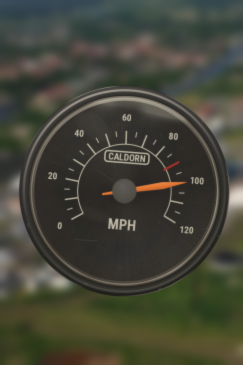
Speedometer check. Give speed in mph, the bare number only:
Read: 100
